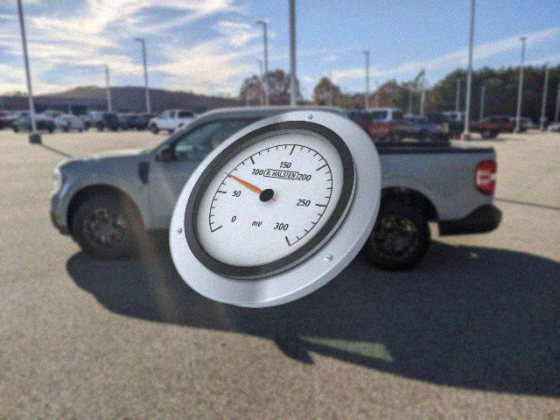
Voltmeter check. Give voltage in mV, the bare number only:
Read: 70
